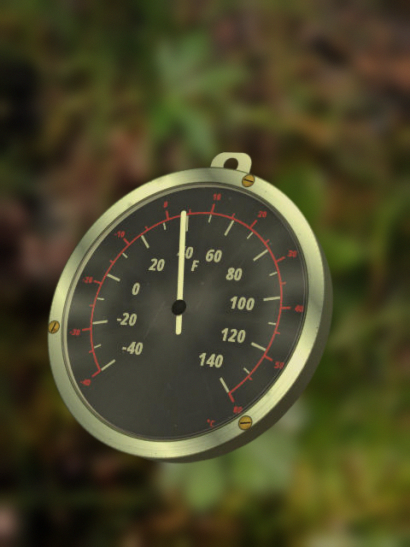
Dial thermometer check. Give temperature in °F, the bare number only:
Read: 40
